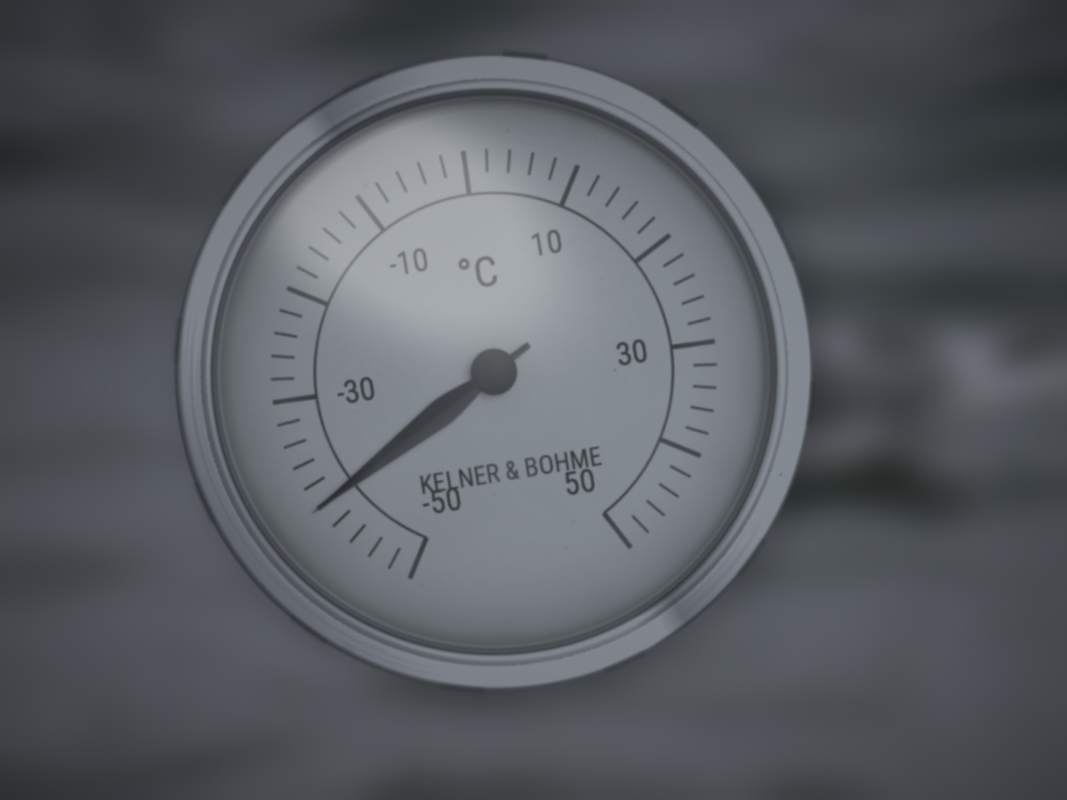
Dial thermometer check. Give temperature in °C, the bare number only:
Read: -40
